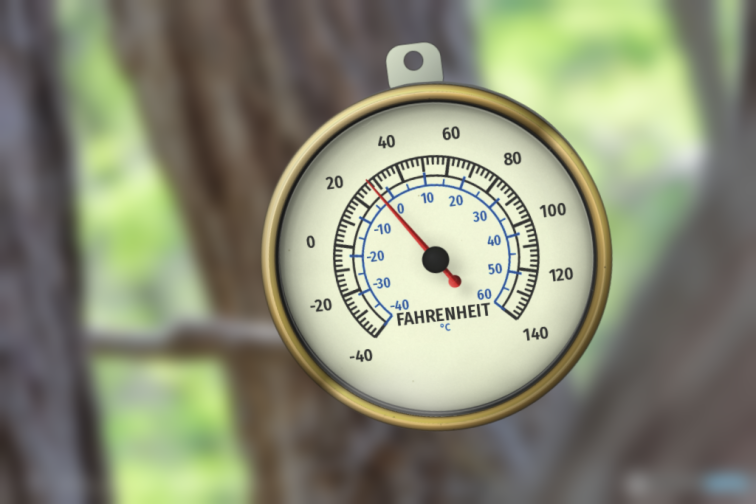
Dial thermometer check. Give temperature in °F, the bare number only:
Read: 28
